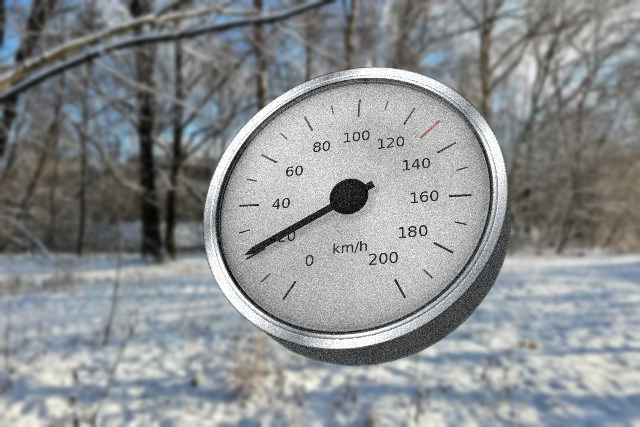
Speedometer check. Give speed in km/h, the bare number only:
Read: 20
